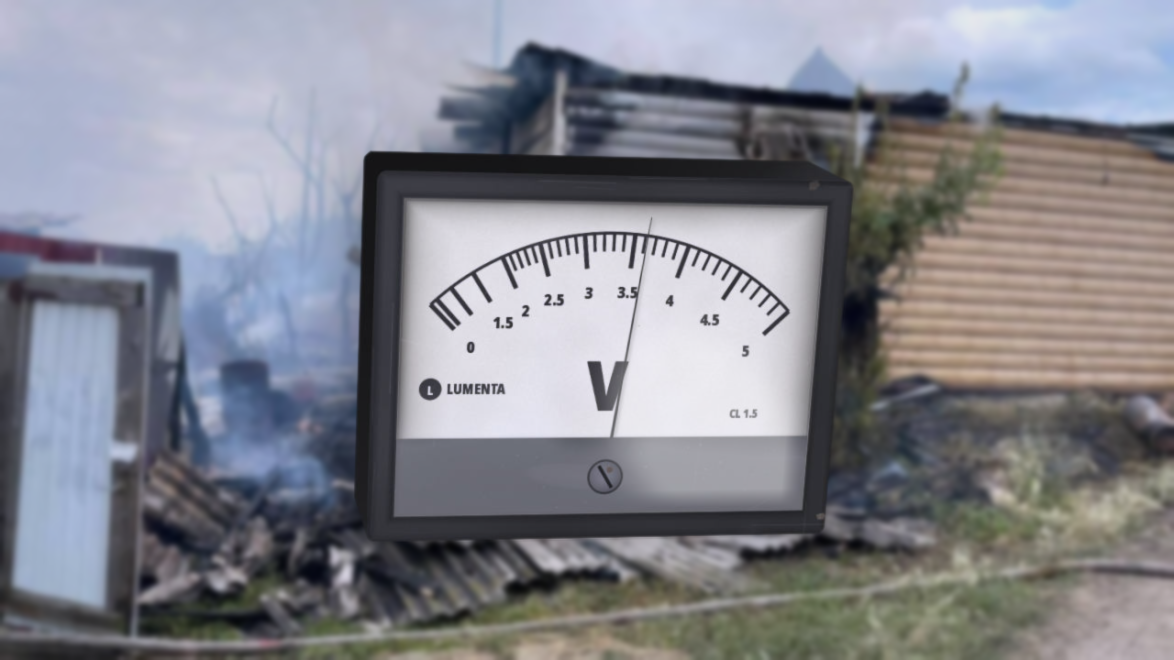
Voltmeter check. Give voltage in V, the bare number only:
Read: 3.6
